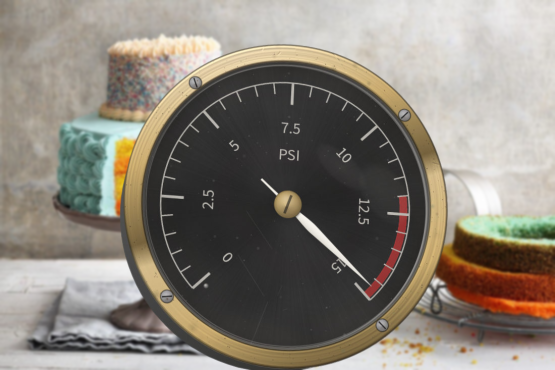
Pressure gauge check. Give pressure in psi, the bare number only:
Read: 14.75
